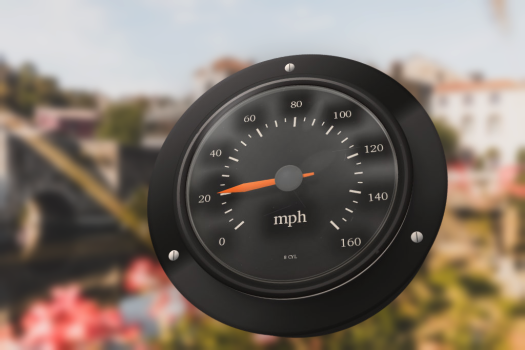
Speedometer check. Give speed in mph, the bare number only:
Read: 20
